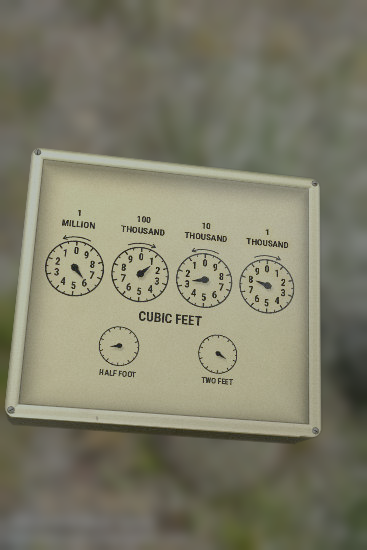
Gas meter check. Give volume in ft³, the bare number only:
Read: 612800
